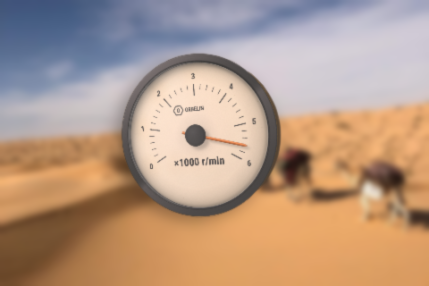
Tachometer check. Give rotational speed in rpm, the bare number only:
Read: 5600
